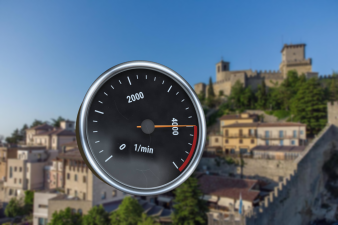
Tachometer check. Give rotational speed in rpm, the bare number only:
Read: 4000
